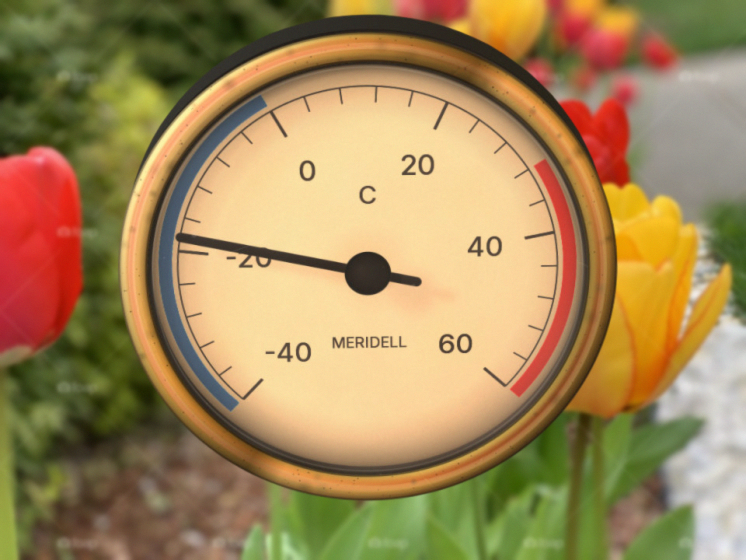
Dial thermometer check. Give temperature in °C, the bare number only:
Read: -18
